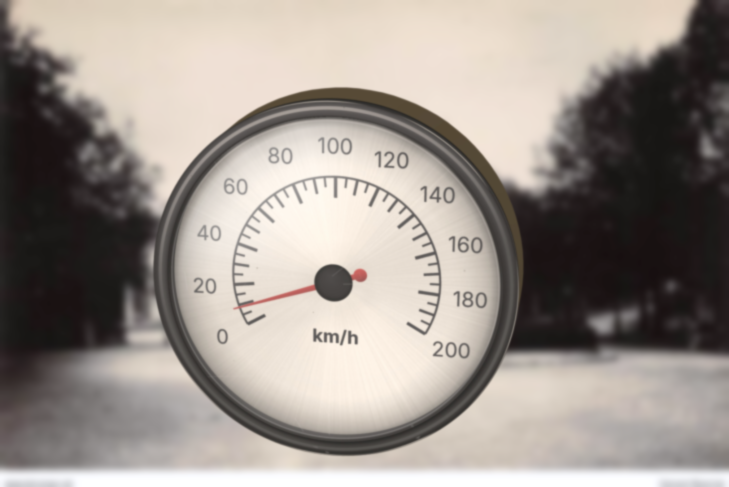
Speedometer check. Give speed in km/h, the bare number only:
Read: 10
